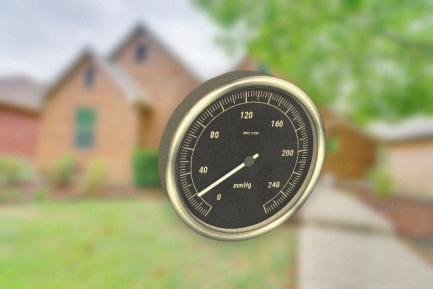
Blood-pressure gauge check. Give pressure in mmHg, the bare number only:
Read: 20
